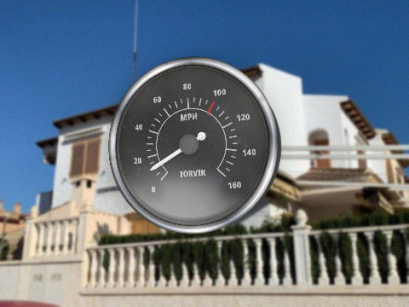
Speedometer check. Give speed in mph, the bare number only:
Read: 10
